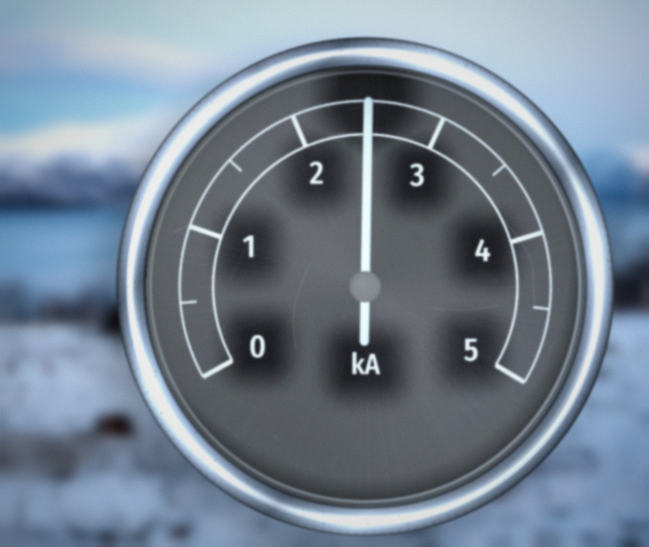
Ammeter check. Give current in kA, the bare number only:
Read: 2.5
